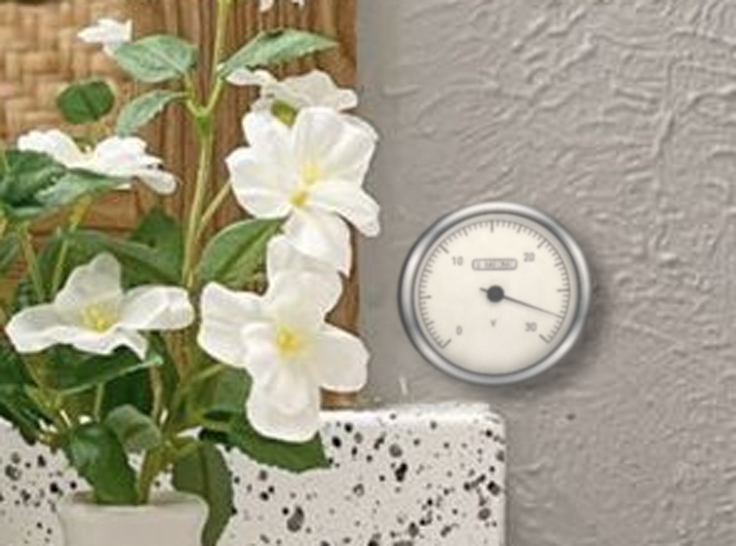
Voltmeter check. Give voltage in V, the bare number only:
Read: 27.5
